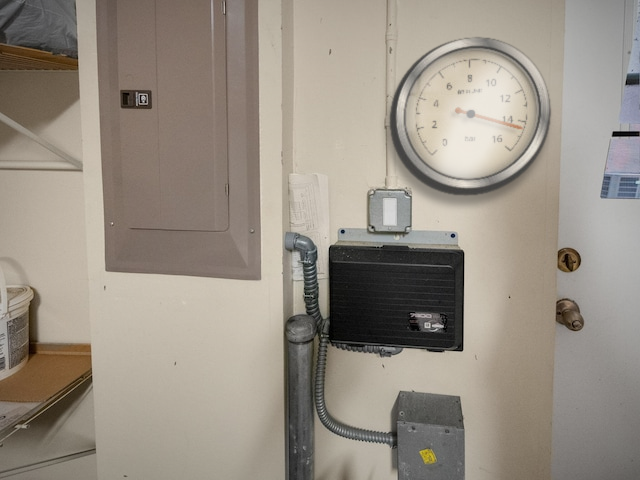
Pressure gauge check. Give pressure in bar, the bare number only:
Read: 14.5
